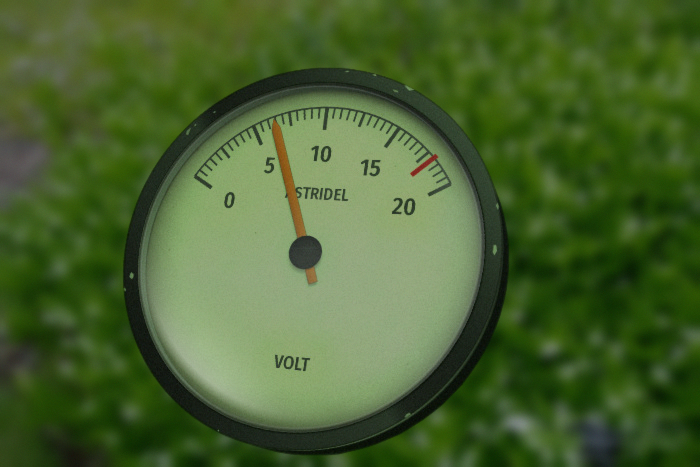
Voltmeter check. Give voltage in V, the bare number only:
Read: 6.5
